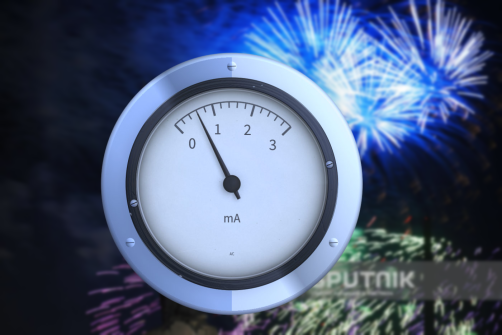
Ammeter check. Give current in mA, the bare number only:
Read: 0.6
